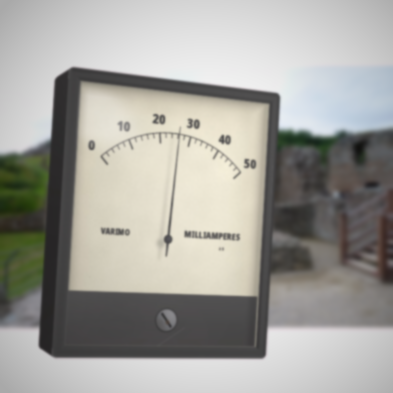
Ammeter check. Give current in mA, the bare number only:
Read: 26
